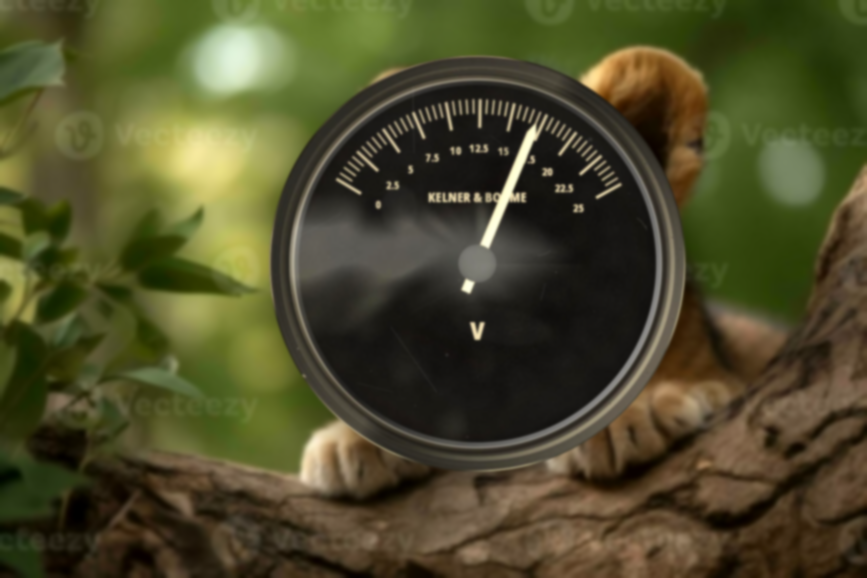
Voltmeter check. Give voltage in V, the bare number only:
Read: 17
